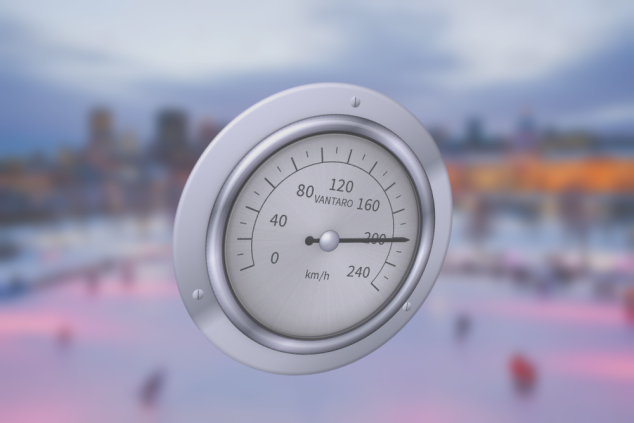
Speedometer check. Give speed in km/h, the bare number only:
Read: 200
